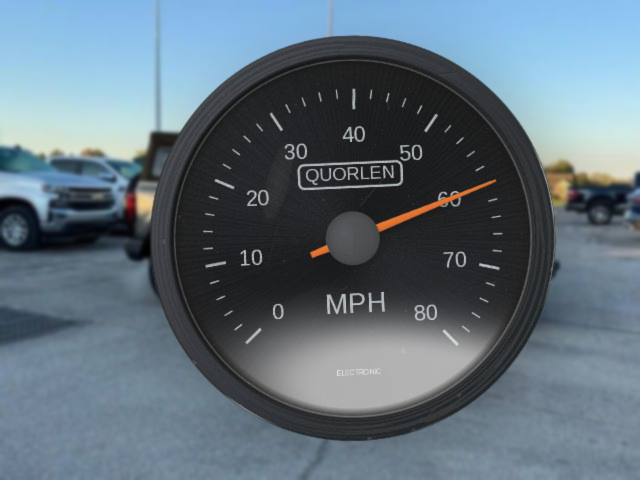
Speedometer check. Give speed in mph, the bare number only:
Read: 60
